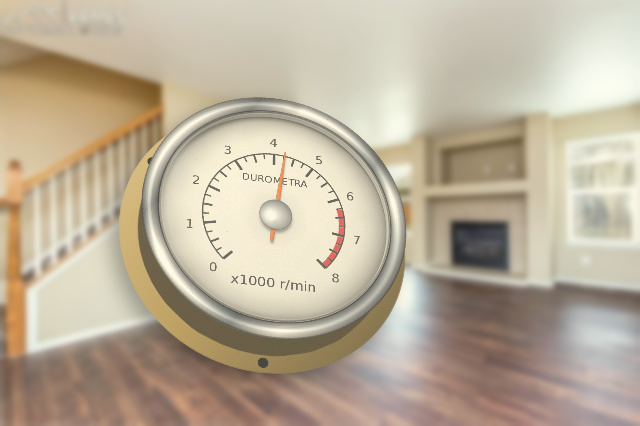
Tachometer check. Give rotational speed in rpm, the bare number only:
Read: 4250
